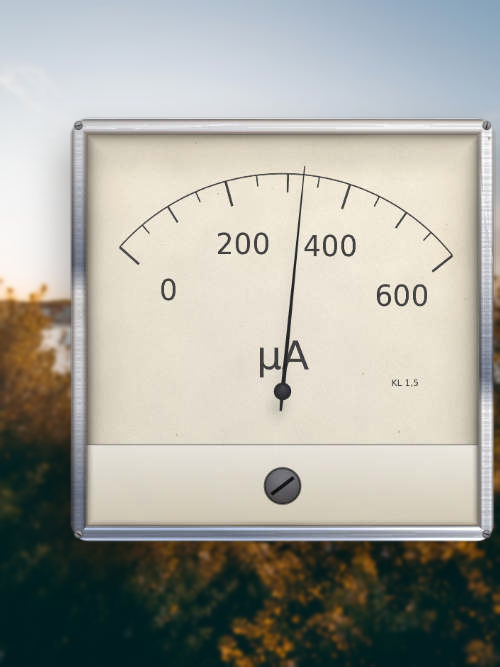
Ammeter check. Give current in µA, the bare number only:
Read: 325
